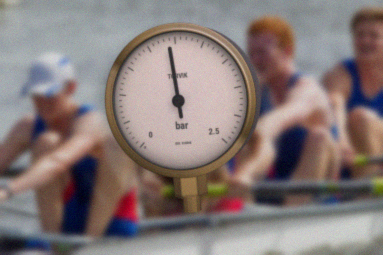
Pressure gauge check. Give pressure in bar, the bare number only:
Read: 1.2
